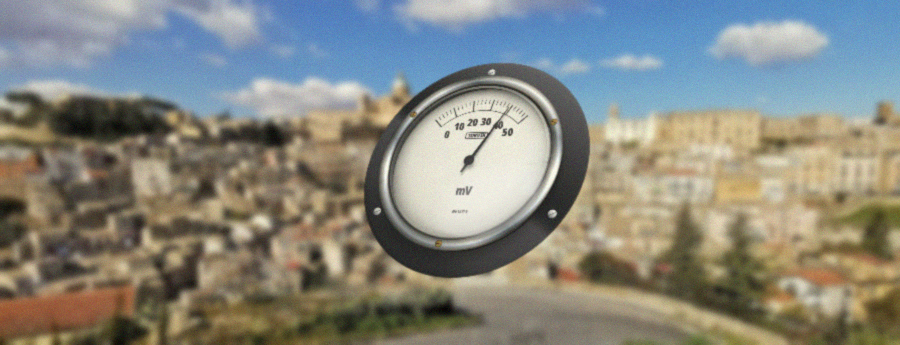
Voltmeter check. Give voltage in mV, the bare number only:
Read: 40
